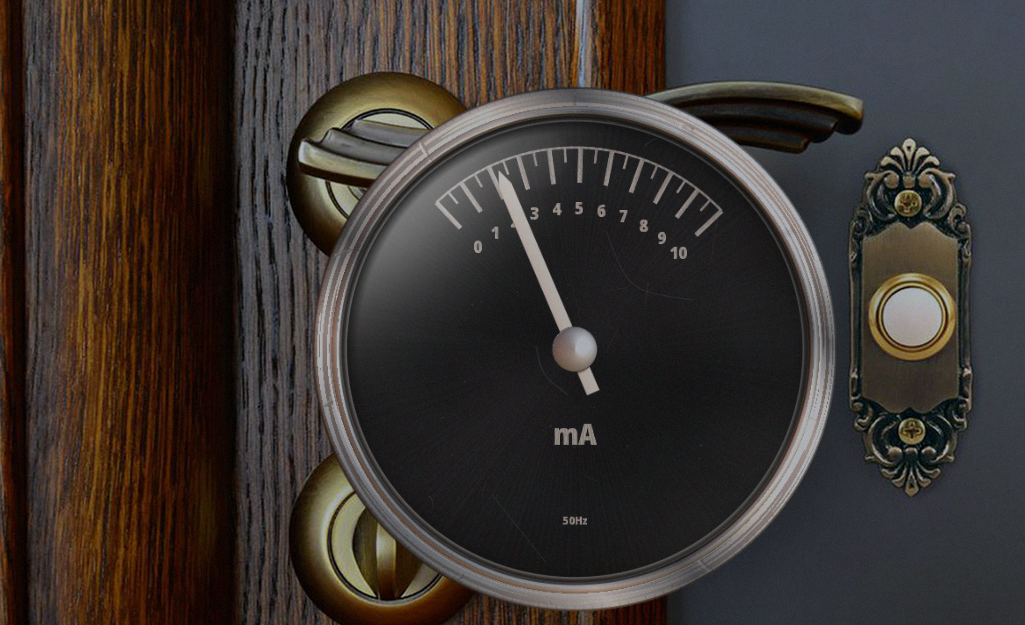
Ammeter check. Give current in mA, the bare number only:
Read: 2.25
